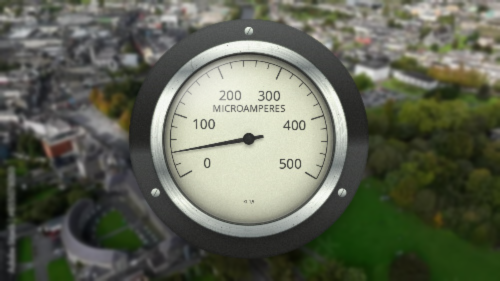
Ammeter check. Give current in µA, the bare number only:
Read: 40
